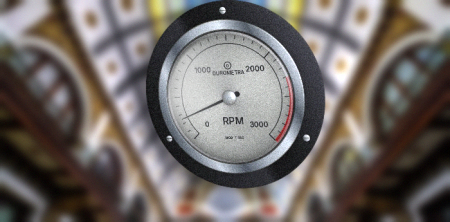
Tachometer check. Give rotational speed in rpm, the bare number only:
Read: 250
